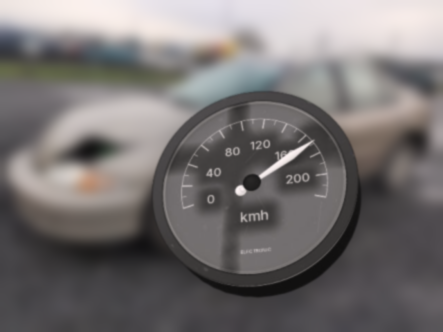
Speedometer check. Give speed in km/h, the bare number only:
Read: 170
